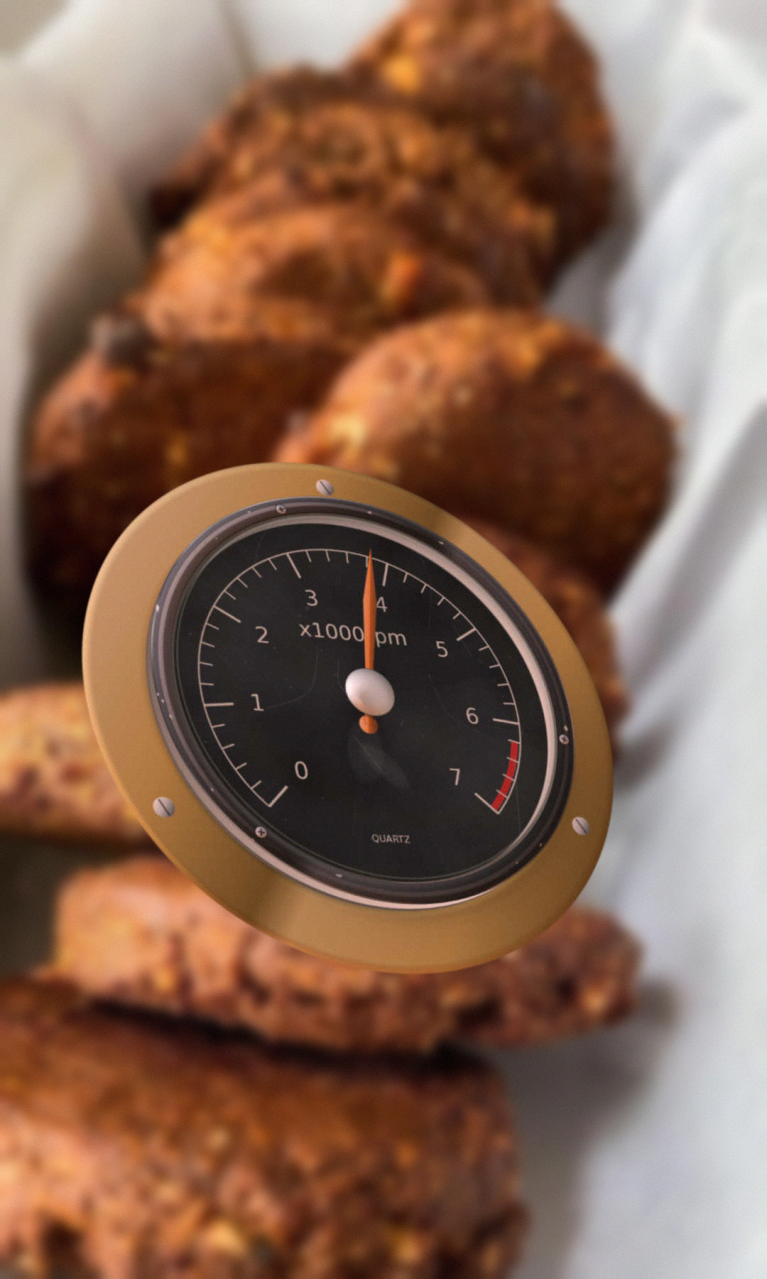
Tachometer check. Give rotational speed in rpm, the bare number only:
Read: 3800
